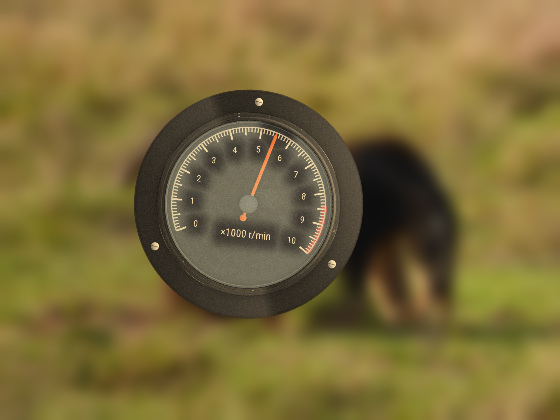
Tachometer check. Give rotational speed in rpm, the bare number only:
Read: 5500
